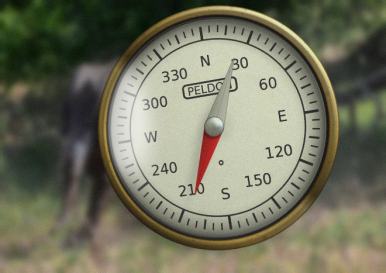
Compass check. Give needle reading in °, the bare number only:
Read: 205
